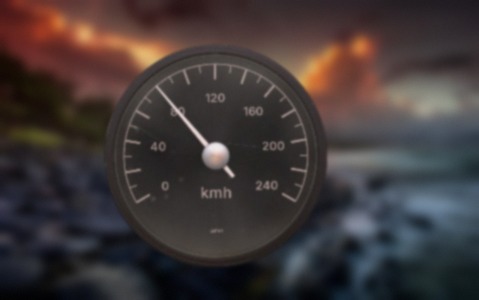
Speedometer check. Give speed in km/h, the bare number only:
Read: 80
